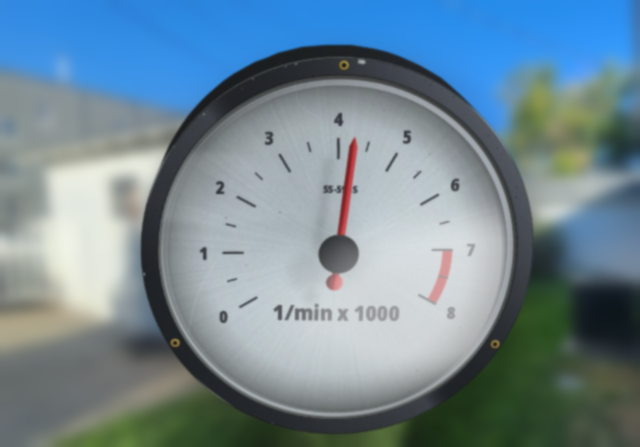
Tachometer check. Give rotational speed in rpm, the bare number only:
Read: 4250
